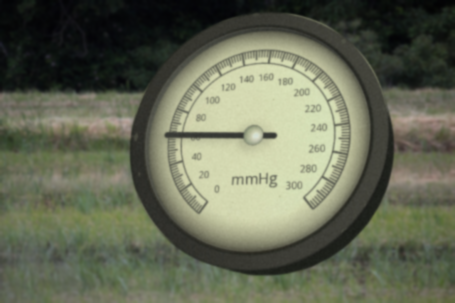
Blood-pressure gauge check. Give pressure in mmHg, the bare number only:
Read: 60
